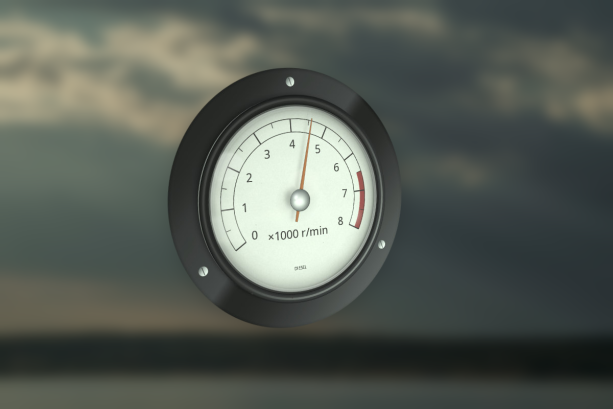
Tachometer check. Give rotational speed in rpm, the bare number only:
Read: 4500
